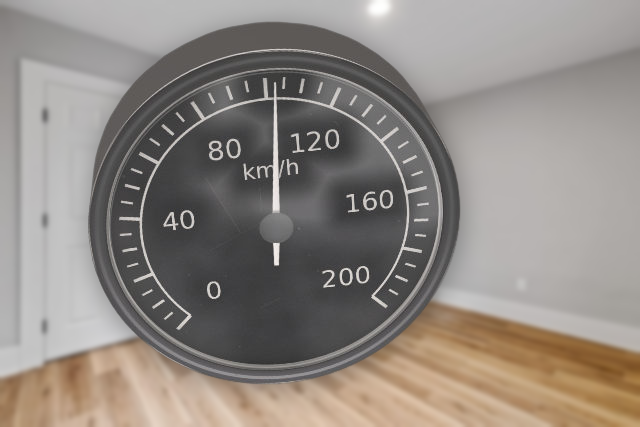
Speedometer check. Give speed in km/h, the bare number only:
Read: 102.5
